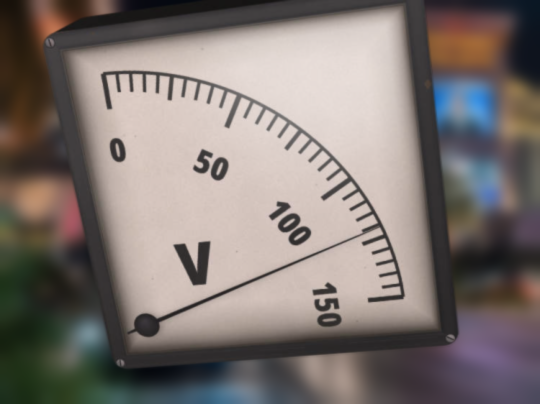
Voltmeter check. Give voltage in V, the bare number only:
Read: 120
